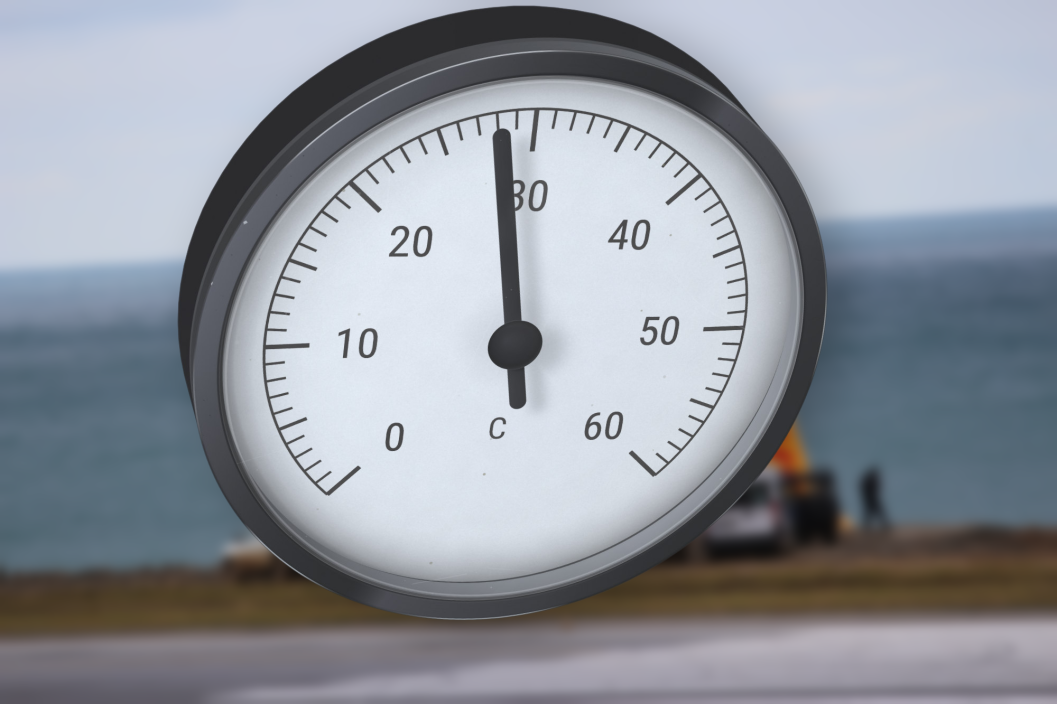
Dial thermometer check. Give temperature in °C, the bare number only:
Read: 28
